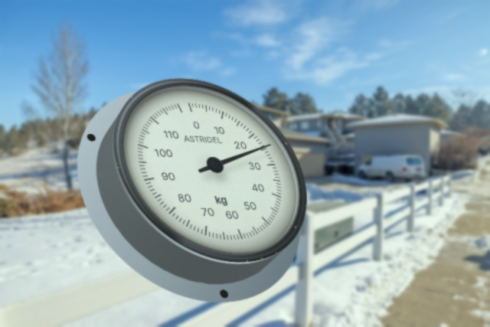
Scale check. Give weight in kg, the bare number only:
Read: 25
